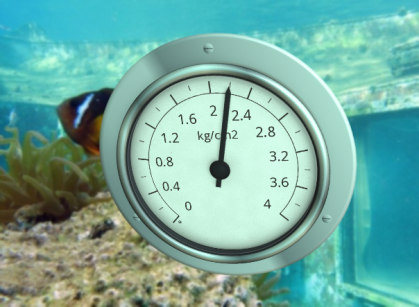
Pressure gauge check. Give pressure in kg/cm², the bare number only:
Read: 2.2
